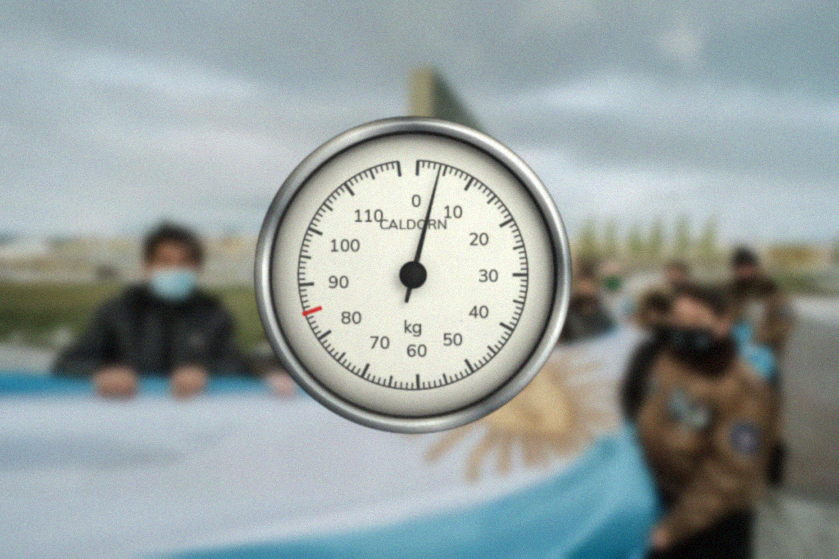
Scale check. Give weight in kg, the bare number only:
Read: 4
